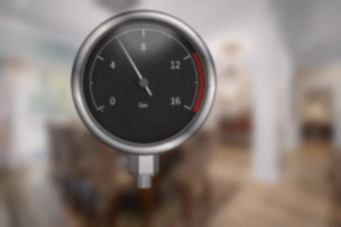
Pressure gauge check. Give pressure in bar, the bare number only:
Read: 6
